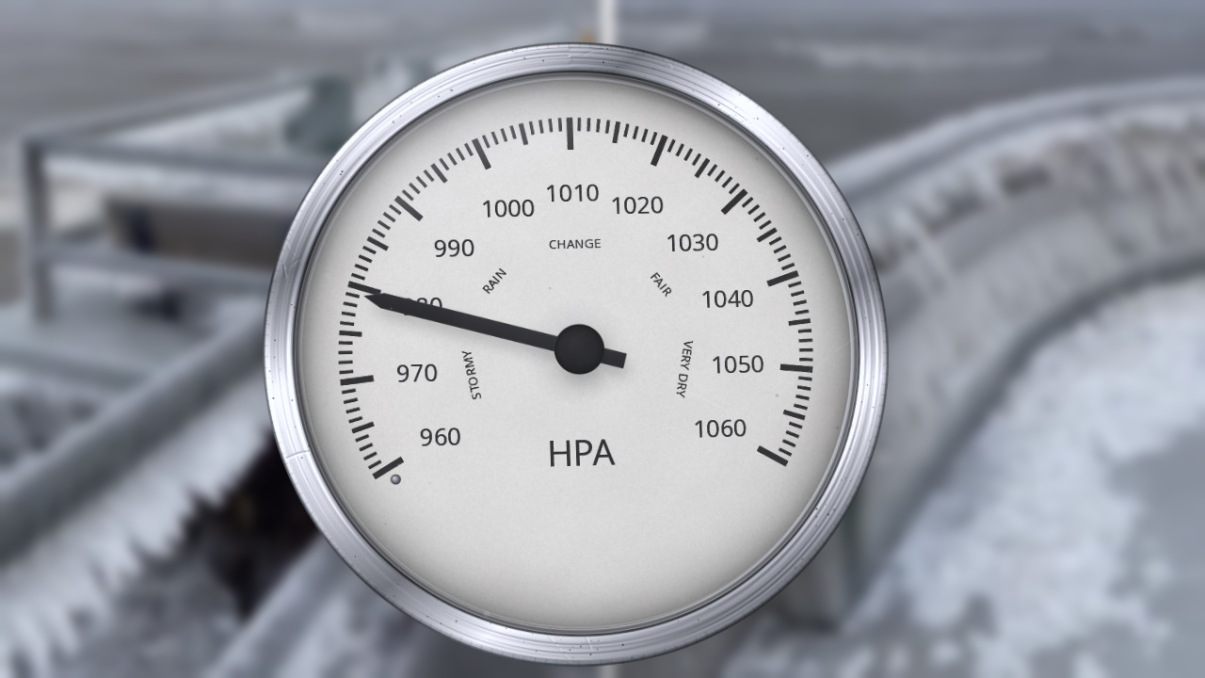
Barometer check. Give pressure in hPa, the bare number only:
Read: 979
